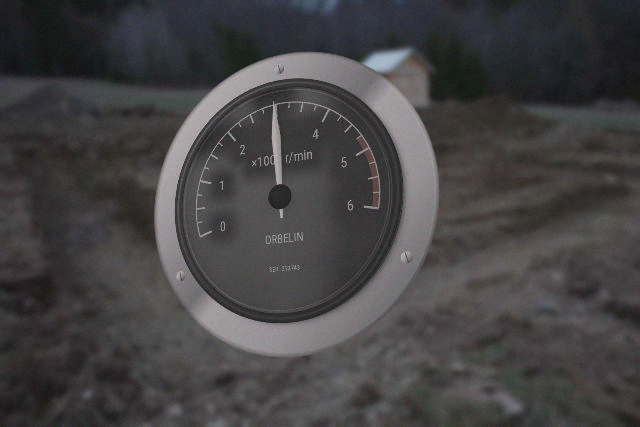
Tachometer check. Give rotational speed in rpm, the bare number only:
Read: 3000
